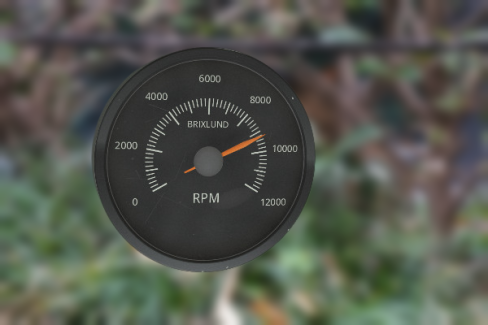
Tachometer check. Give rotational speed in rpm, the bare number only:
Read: 9200
